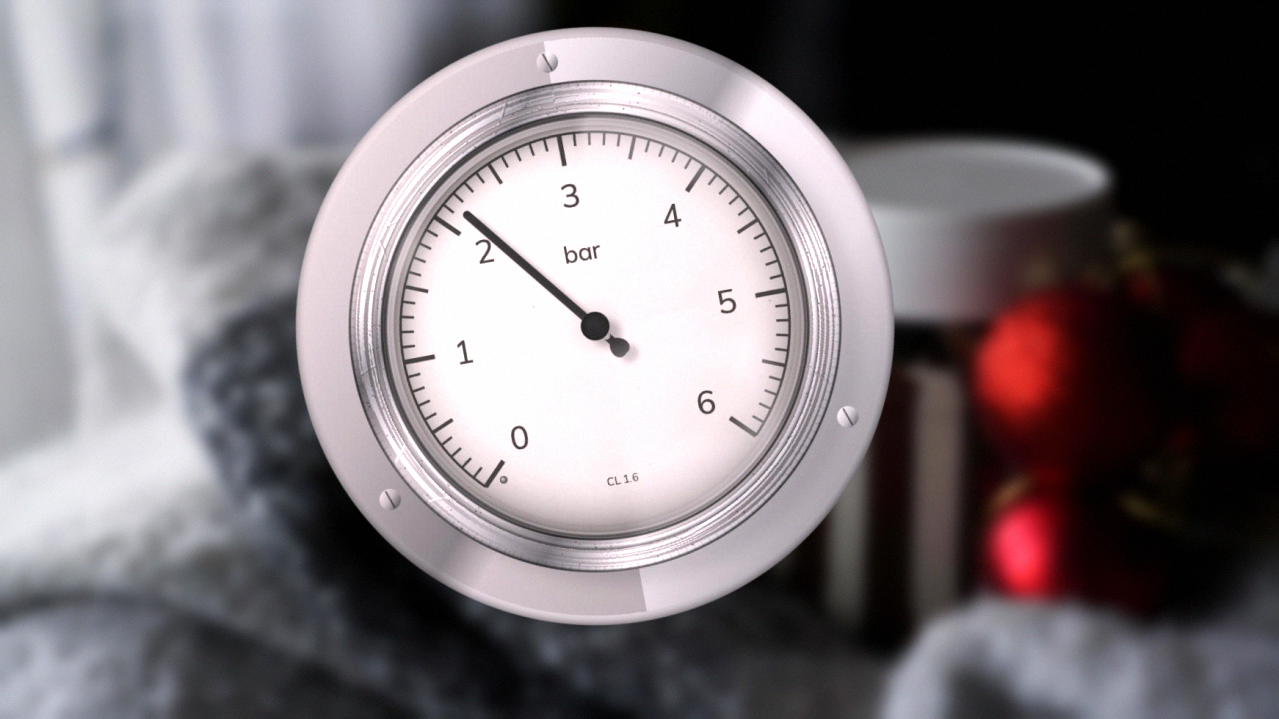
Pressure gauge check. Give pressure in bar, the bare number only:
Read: 2.15
